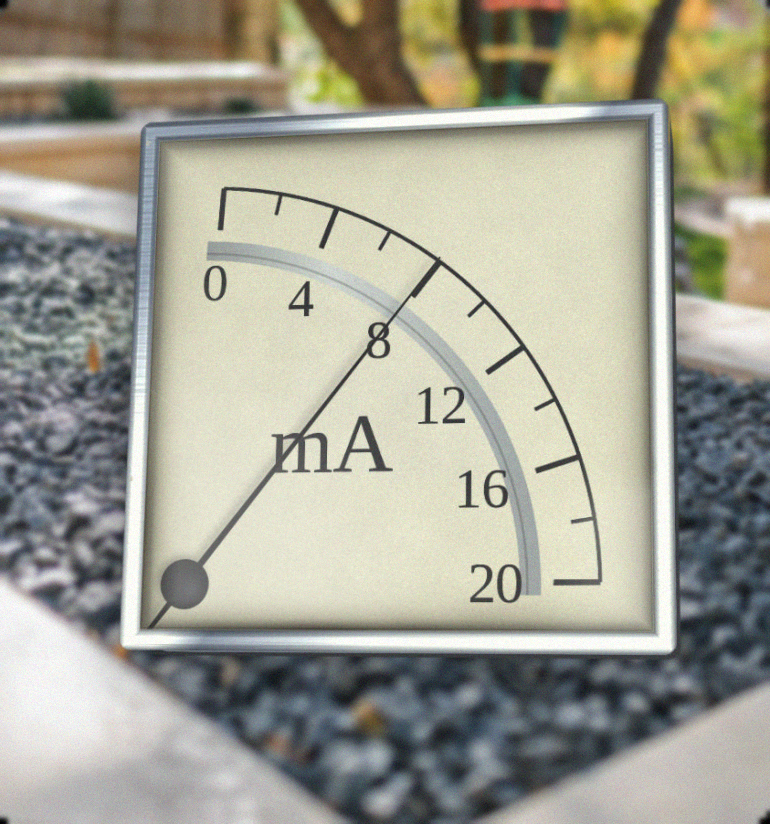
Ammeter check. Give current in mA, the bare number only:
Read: 8
